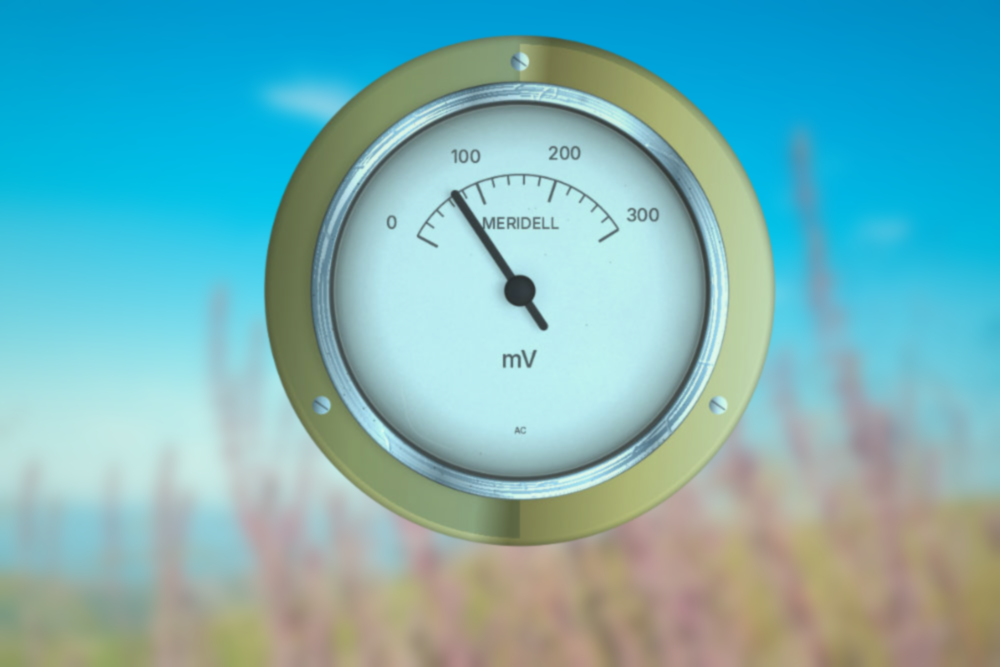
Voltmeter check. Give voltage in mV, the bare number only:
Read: 70
